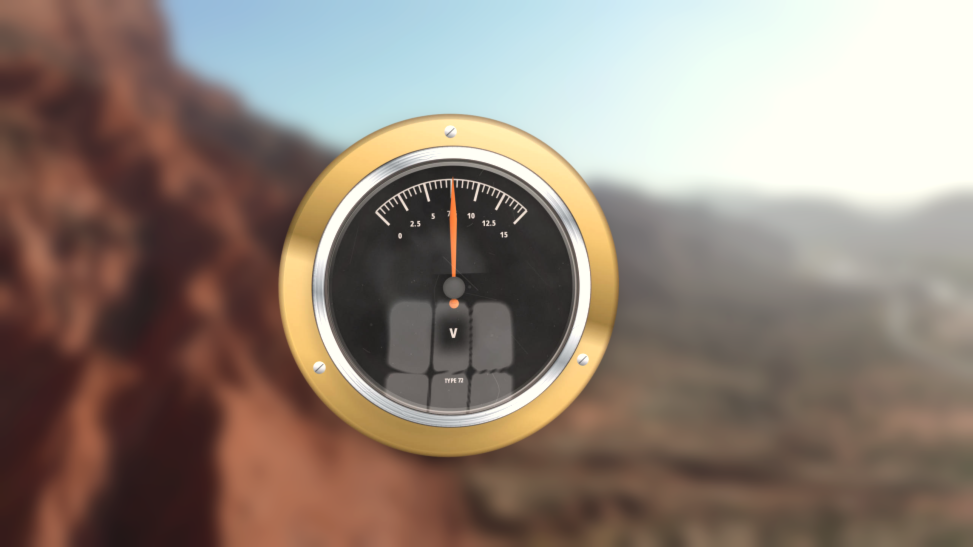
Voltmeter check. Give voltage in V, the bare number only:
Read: 7.5
